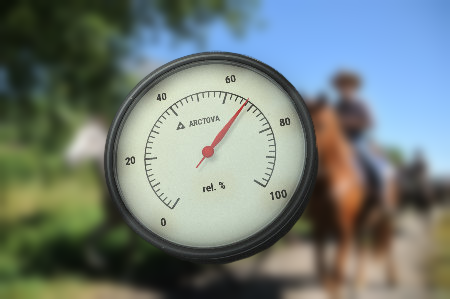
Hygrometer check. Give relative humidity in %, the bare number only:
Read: 68
